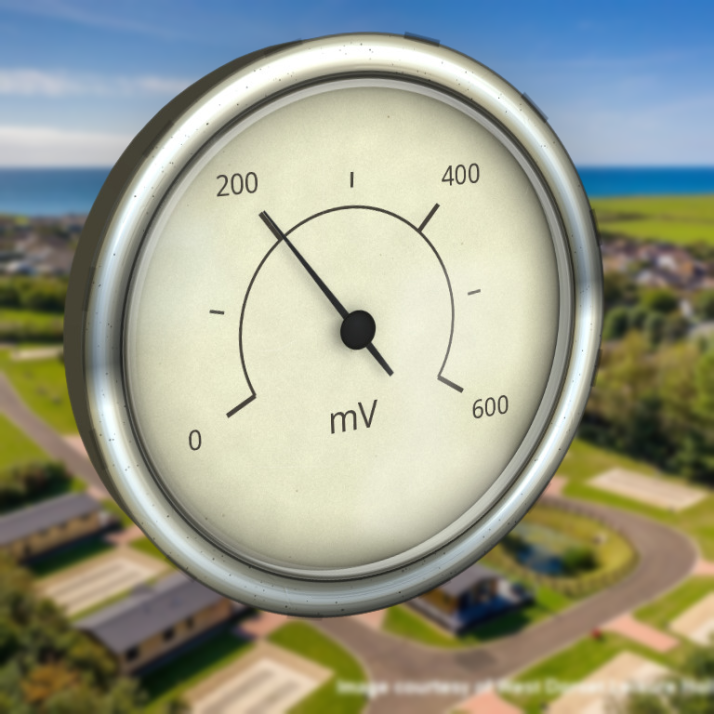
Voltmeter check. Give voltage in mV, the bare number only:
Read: 200
